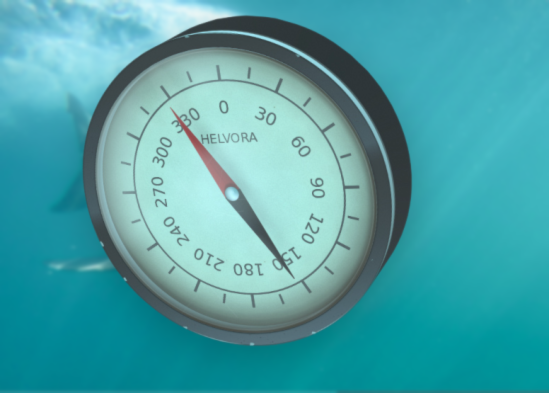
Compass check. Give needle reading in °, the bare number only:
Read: 330
